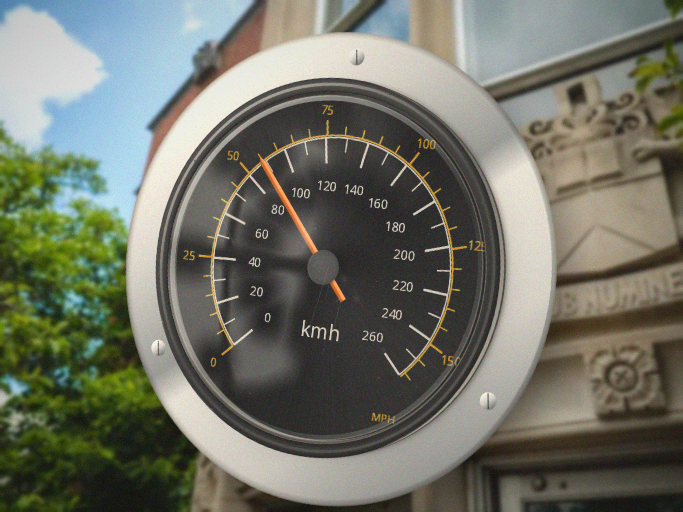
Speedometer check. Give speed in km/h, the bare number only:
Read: 90
